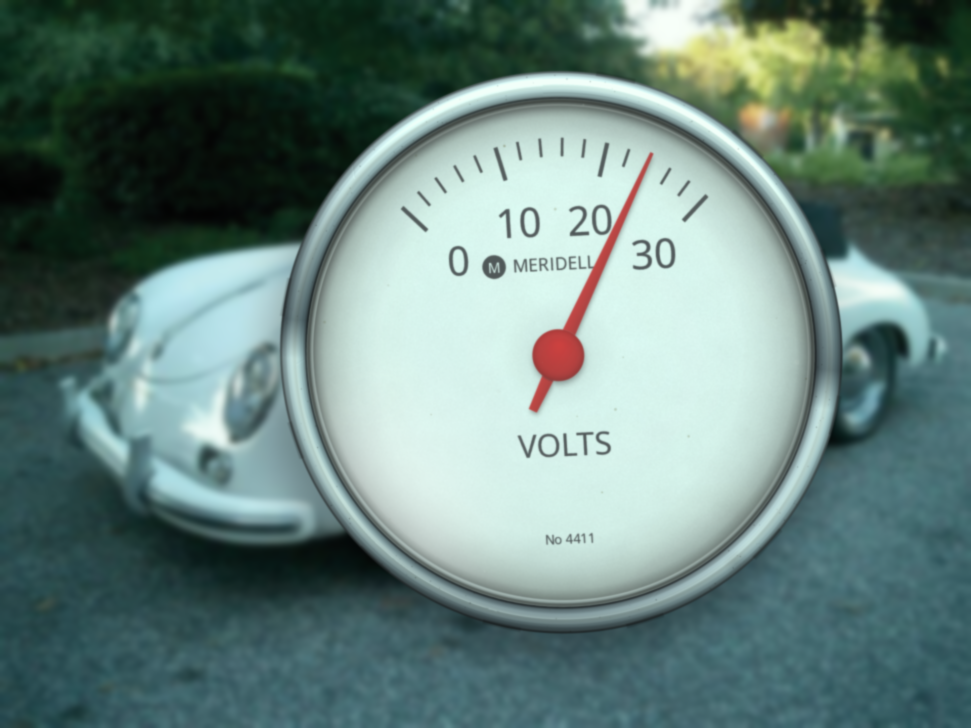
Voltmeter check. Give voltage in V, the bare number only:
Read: 24
